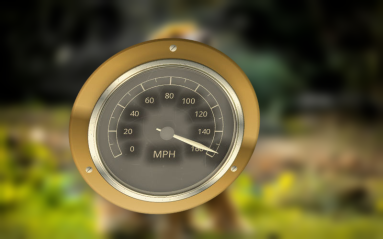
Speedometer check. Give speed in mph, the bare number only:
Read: 155
